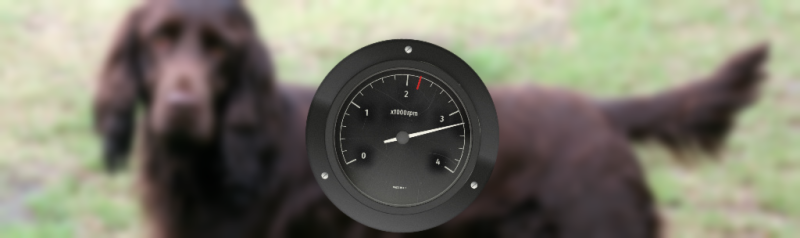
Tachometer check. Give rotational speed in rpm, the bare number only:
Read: 3200
